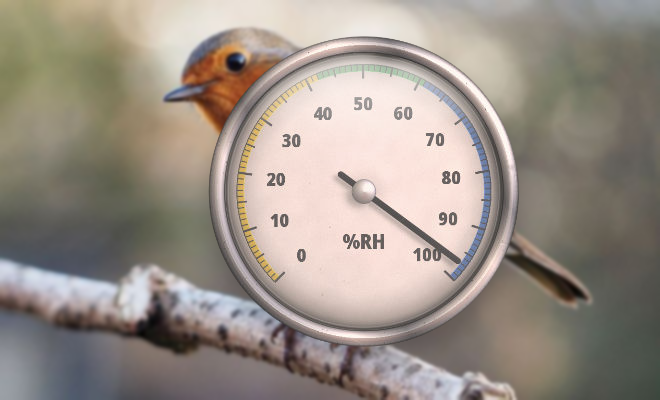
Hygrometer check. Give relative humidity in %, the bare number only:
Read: 97
